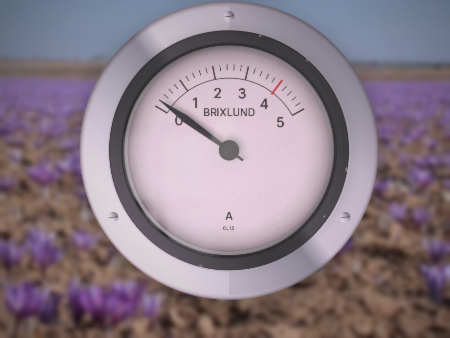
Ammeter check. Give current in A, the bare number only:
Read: 0.2
